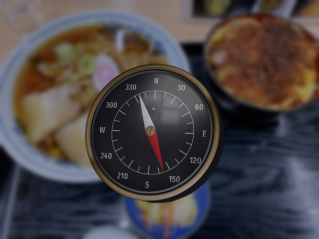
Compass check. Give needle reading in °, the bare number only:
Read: 157.5
